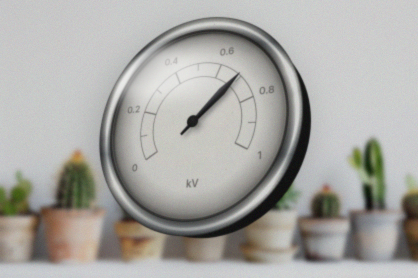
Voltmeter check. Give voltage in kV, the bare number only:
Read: 0.7
